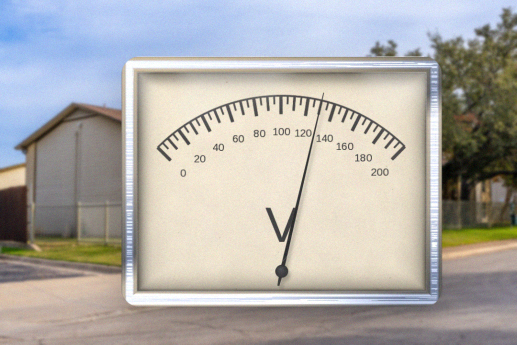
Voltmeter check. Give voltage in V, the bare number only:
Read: 130
